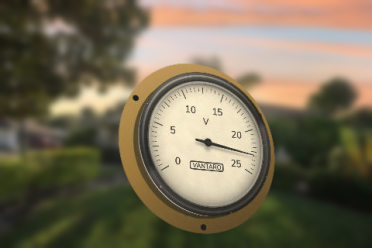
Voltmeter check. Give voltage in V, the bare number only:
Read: 23
